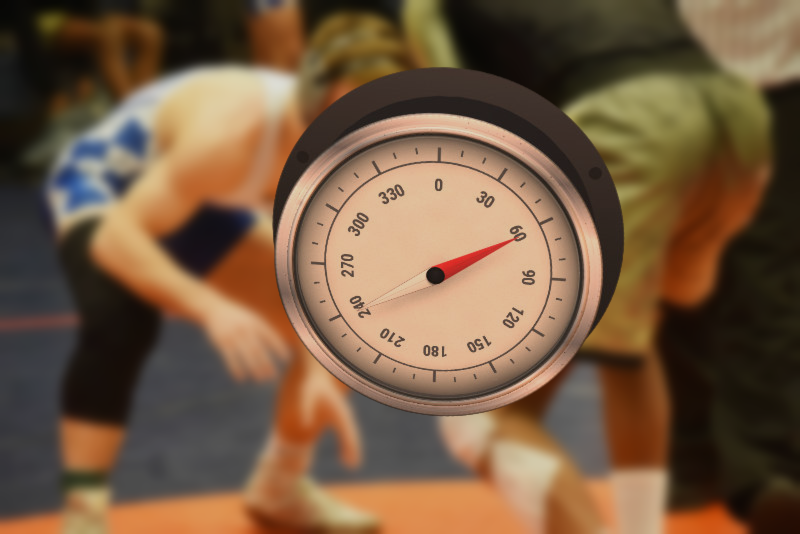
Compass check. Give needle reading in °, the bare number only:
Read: 60
